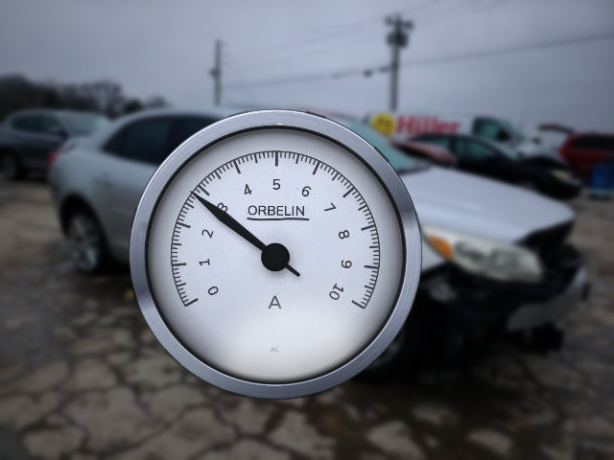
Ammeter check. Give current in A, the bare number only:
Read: 2.8
